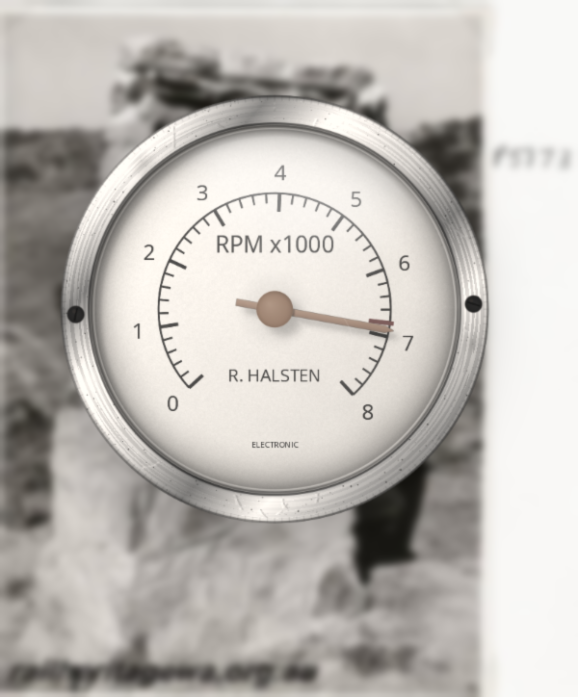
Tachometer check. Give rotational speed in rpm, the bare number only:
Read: 6900
